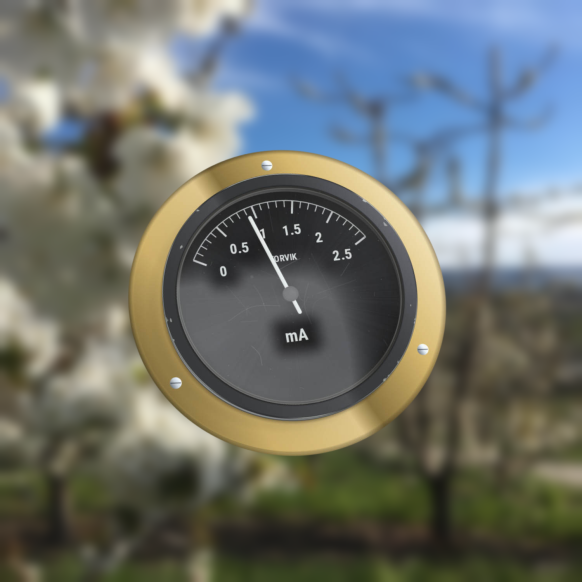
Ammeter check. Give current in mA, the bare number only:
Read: 0.9
